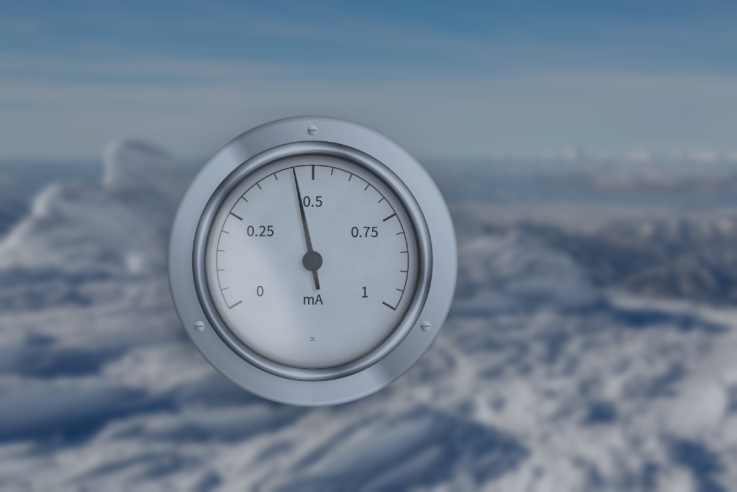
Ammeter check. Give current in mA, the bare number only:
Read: 0.45
